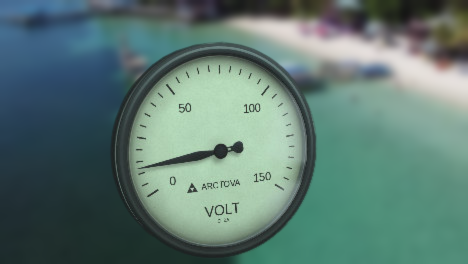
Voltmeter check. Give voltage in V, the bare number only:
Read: 12.5
